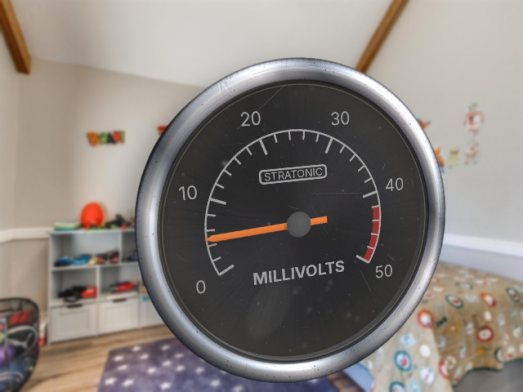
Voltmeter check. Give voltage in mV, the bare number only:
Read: 5
